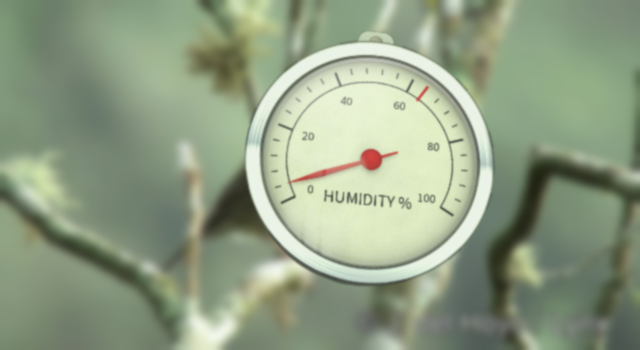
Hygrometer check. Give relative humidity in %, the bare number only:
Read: 4
